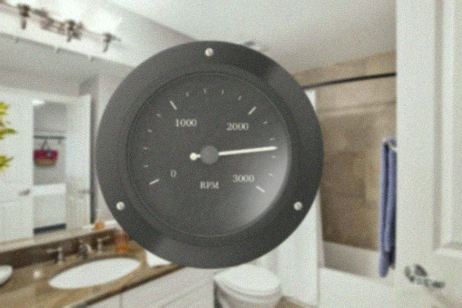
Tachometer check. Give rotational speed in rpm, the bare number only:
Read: 2500
